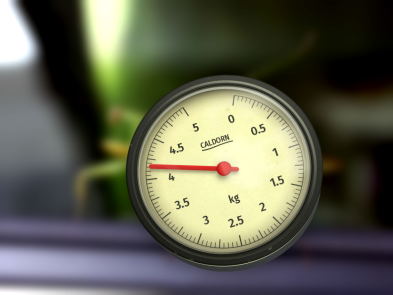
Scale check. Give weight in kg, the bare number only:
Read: 4.15
